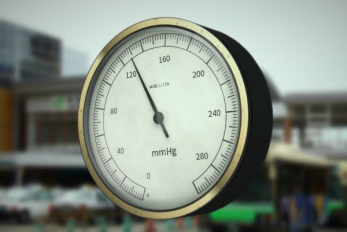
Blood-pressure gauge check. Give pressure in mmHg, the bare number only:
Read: 130
